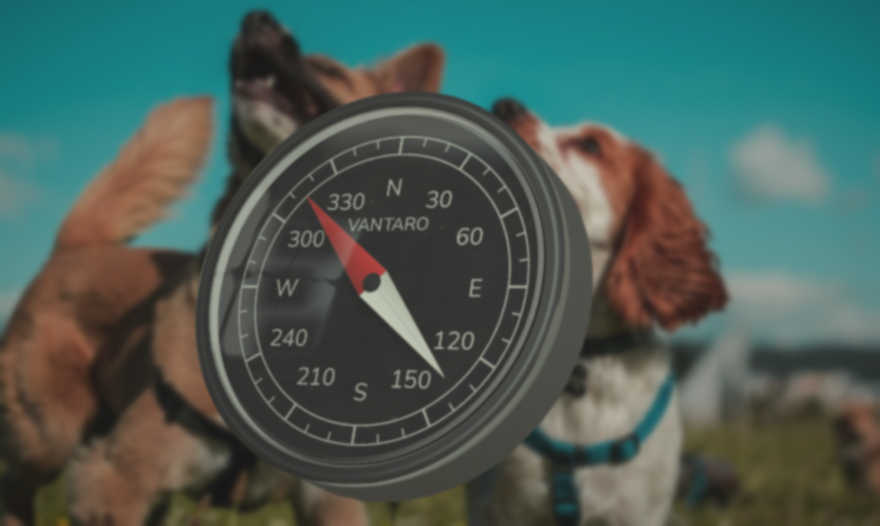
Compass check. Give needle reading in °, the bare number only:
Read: 315
